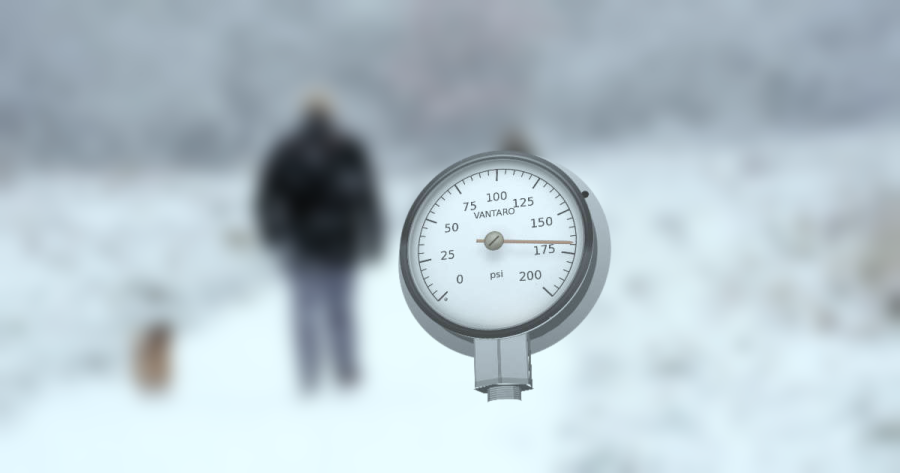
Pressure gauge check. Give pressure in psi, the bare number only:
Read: 170
